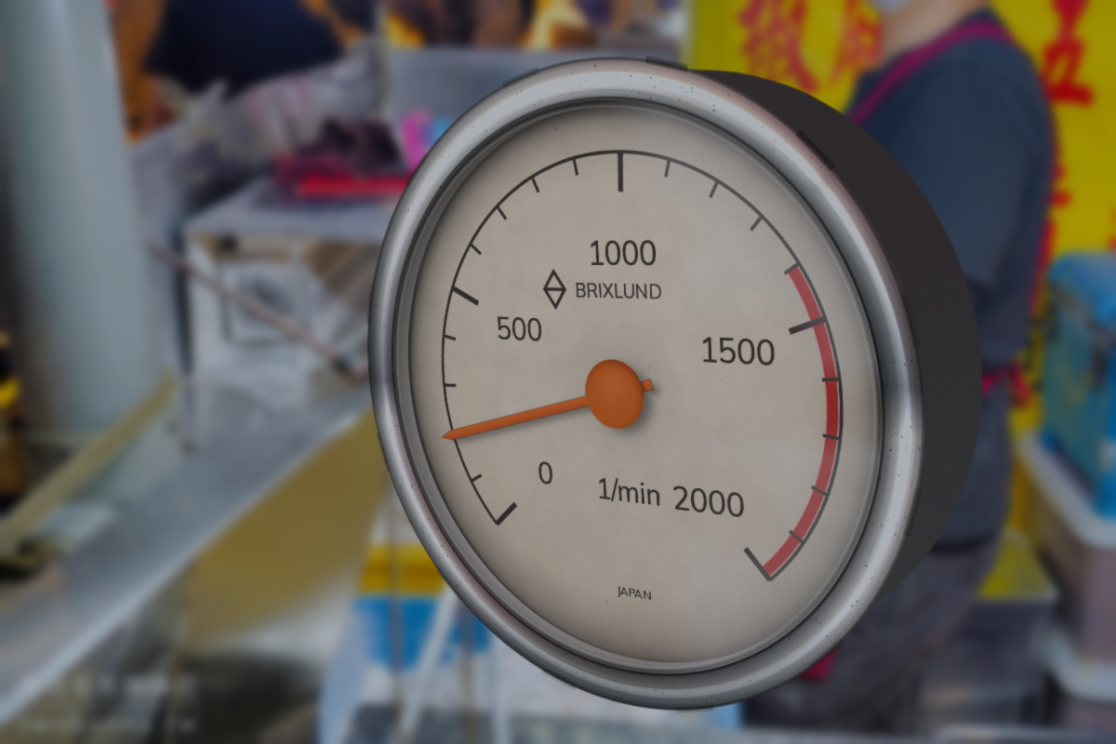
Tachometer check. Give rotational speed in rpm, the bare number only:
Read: 200
